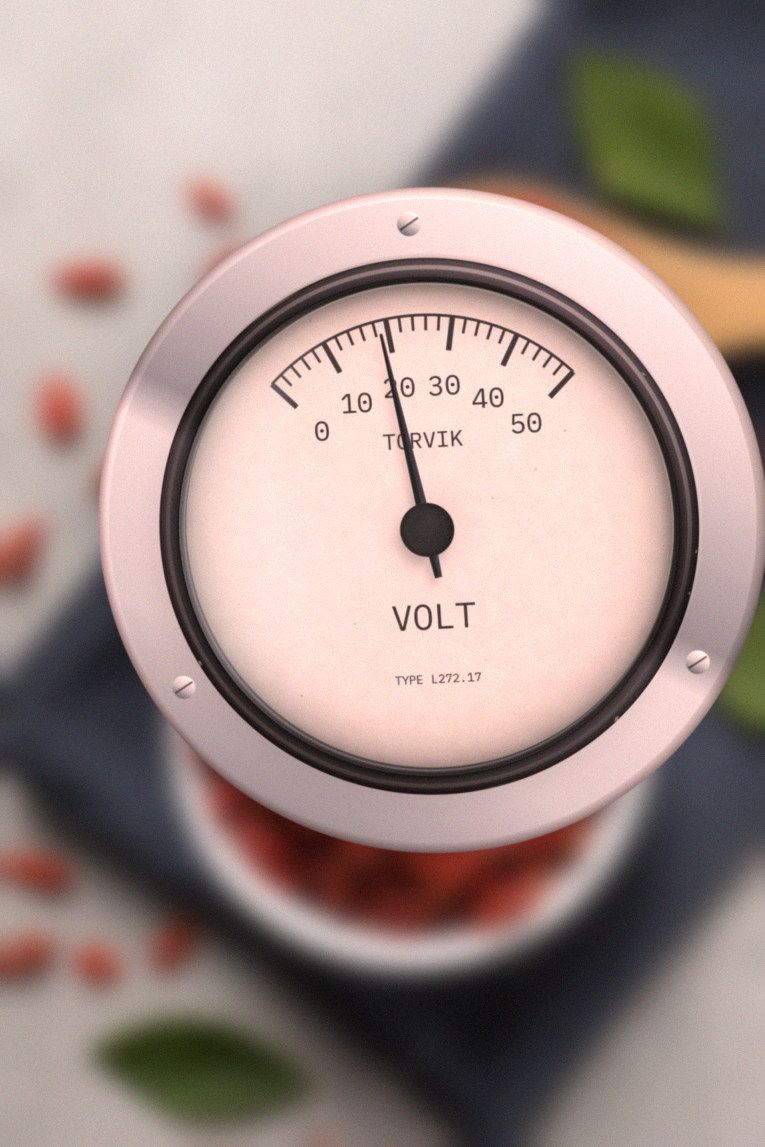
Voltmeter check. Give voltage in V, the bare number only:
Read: 19
